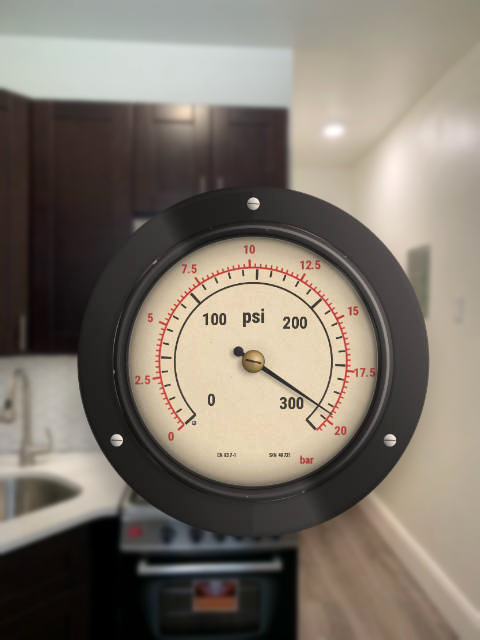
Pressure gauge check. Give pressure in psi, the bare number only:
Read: 285
